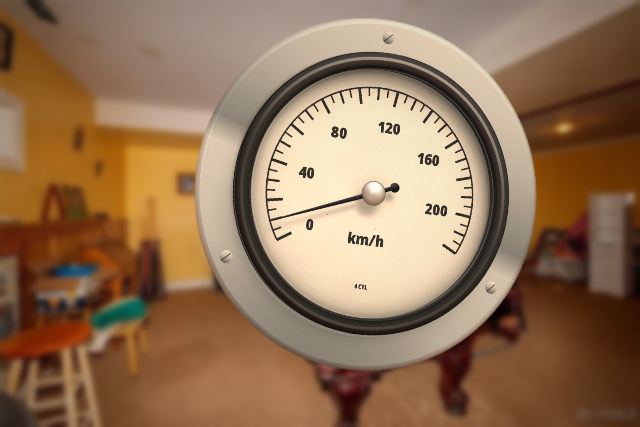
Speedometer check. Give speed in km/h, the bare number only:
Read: 10
